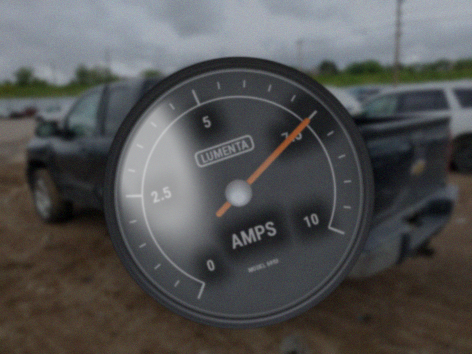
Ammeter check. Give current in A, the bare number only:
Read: 7.5
